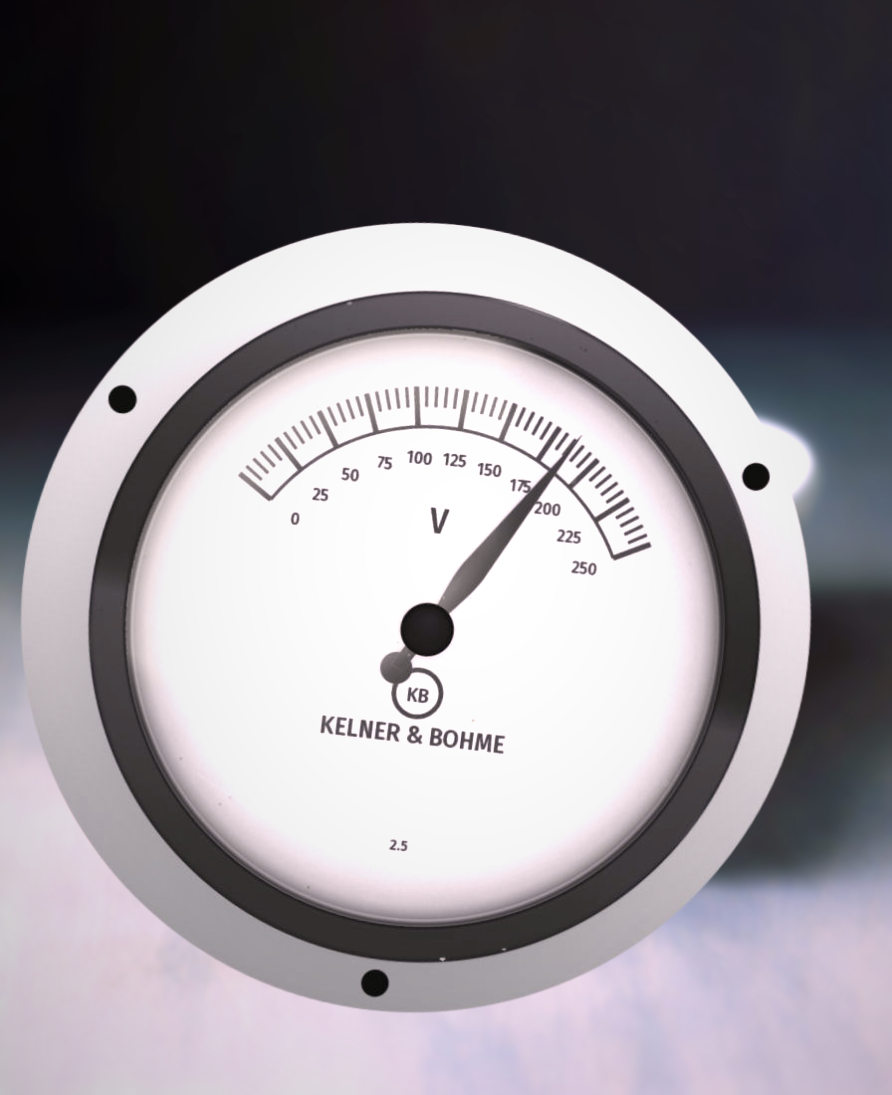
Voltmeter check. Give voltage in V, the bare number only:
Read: 185
